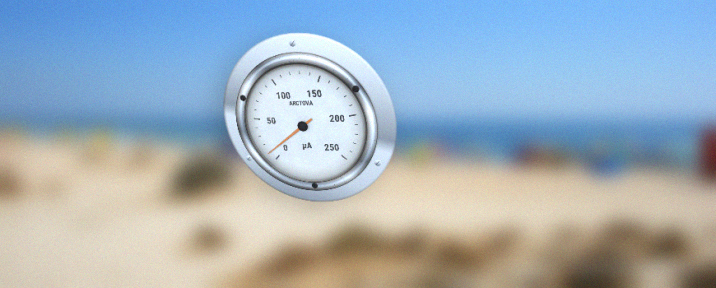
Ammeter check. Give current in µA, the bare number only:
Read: 10
